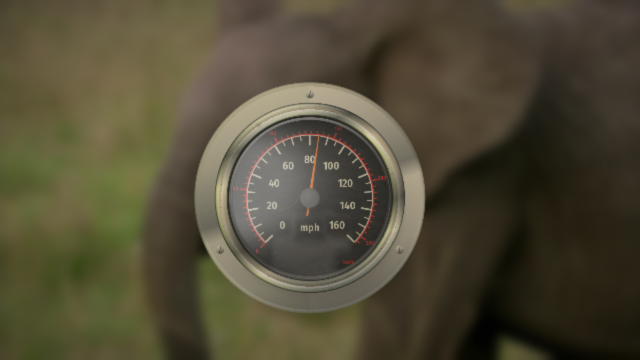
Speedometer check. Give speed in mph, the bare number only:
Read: 85
